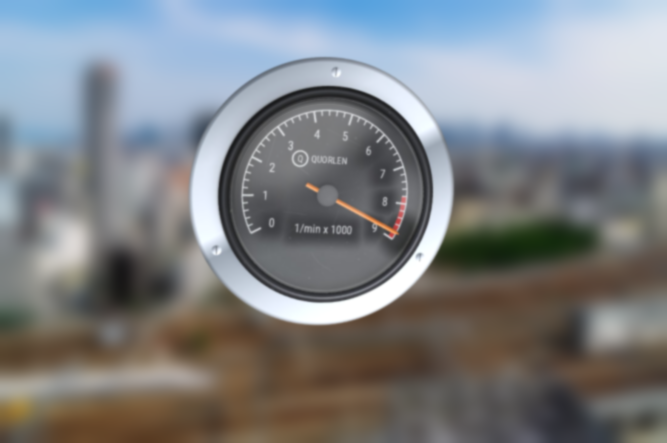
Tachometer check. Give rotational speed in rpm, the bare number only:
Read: 8800
